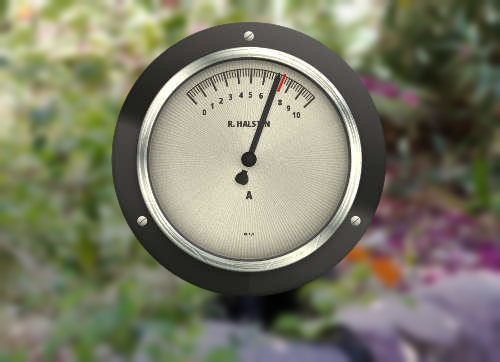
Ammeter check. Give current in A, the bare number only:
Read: 7
